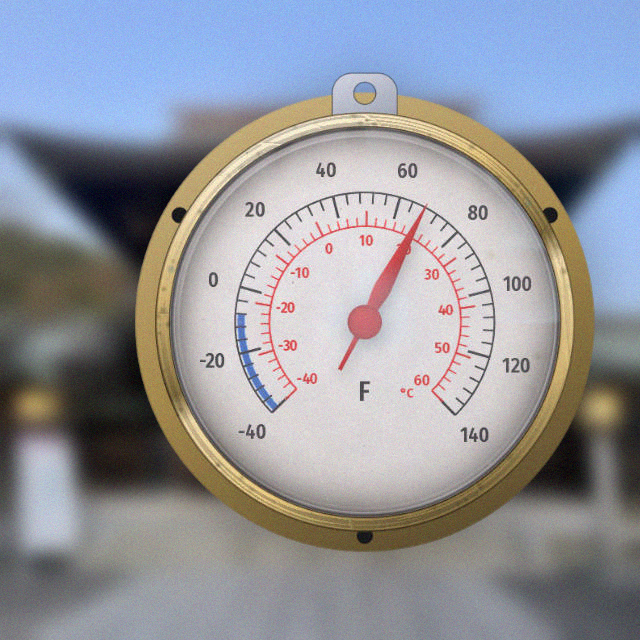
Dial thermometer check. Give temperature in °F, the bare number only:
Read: 68
